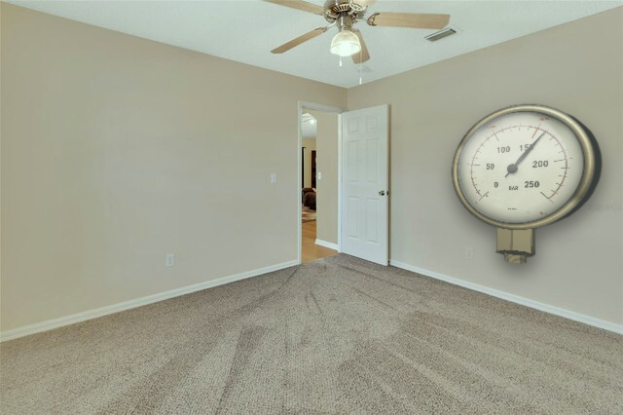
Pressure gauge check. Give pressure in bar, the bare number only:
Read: 160
